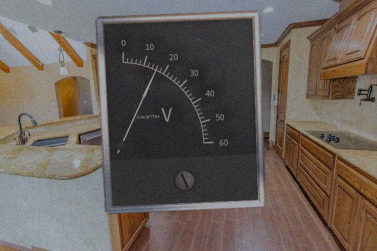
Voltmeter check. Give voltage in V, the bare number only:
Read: 16
